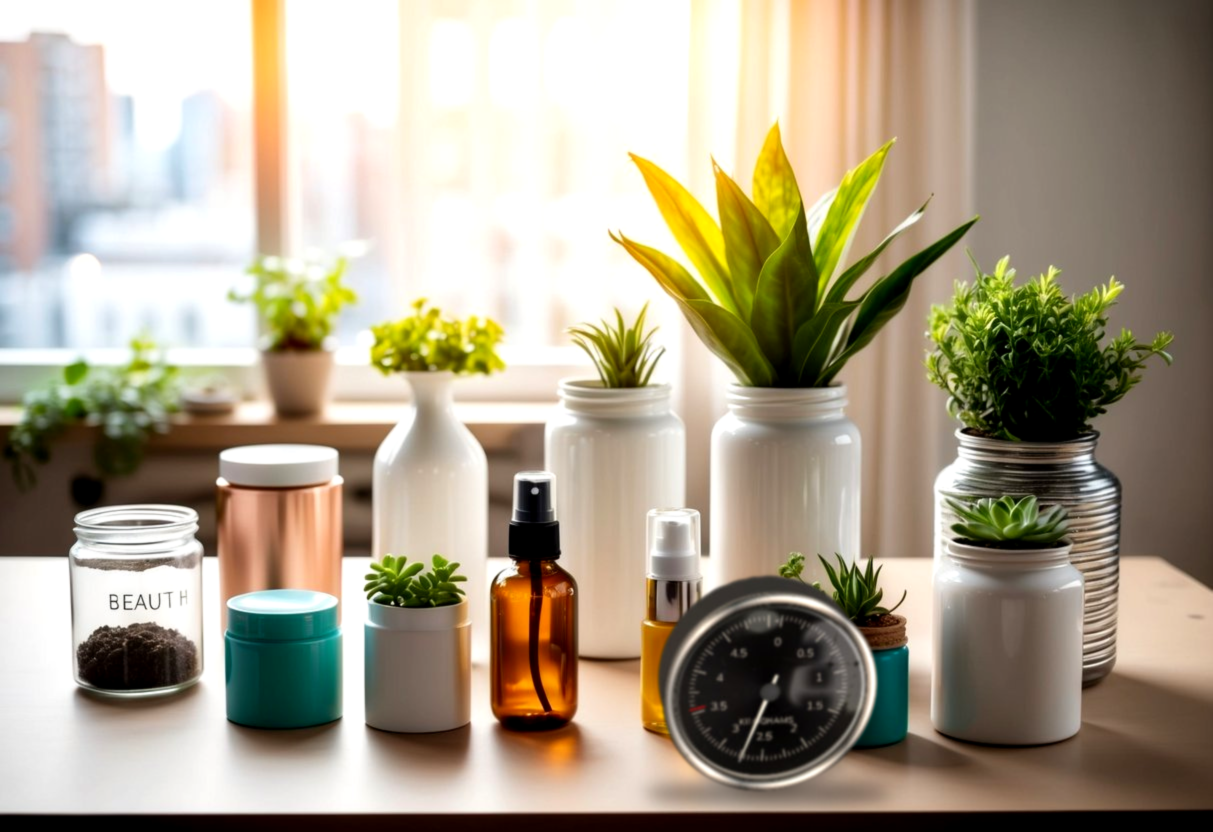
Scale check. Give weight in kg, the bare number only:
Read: 2.75
